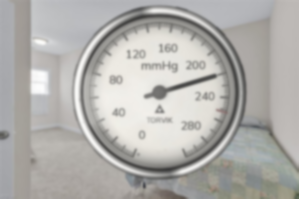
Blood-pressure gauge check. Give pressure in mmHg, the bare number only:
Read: 220
